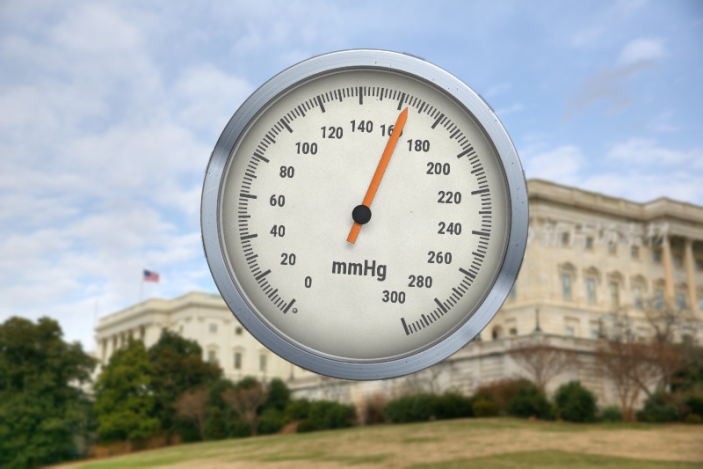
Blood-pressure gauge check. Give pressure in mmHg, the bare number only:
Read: 164
